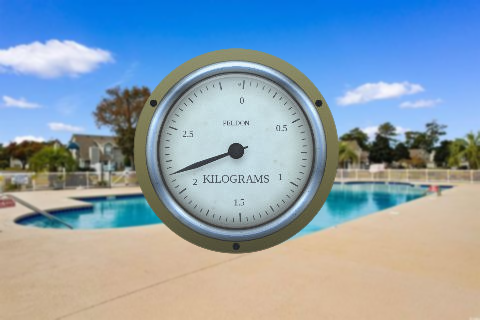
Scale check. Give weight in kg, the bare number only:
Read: 2.15
